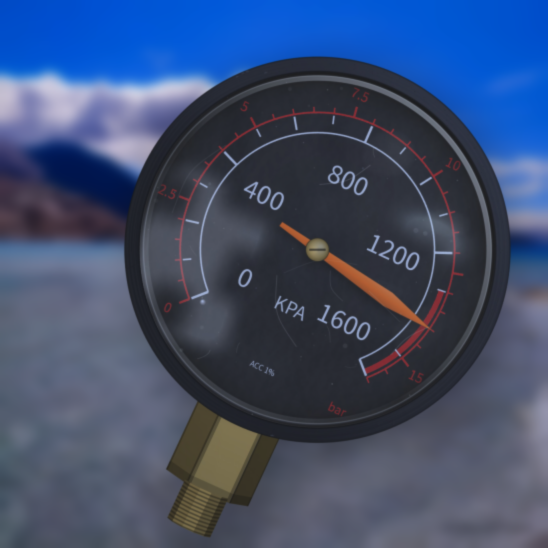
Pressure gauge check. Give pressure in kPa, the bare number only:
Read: 1400
